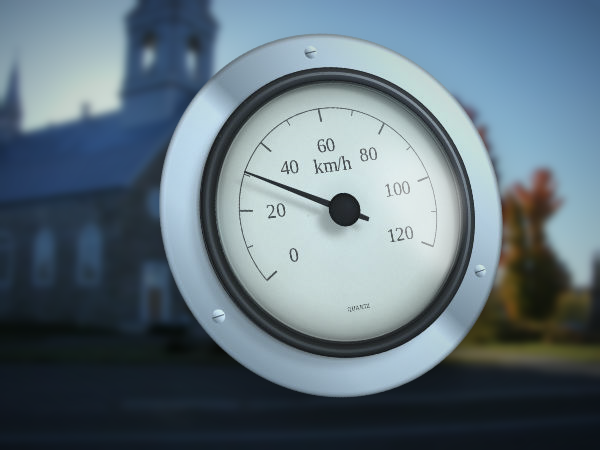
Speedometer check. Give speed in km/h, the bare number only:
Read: 30
